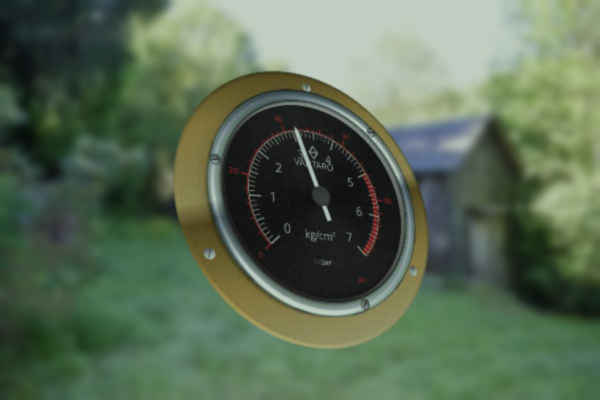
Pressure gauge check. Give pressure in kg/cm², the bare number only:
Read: 3
